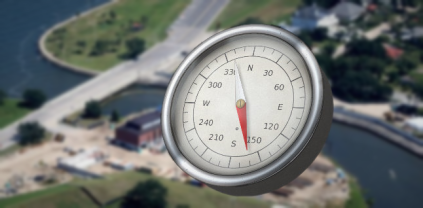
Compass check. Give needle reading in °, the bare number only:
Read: 160
